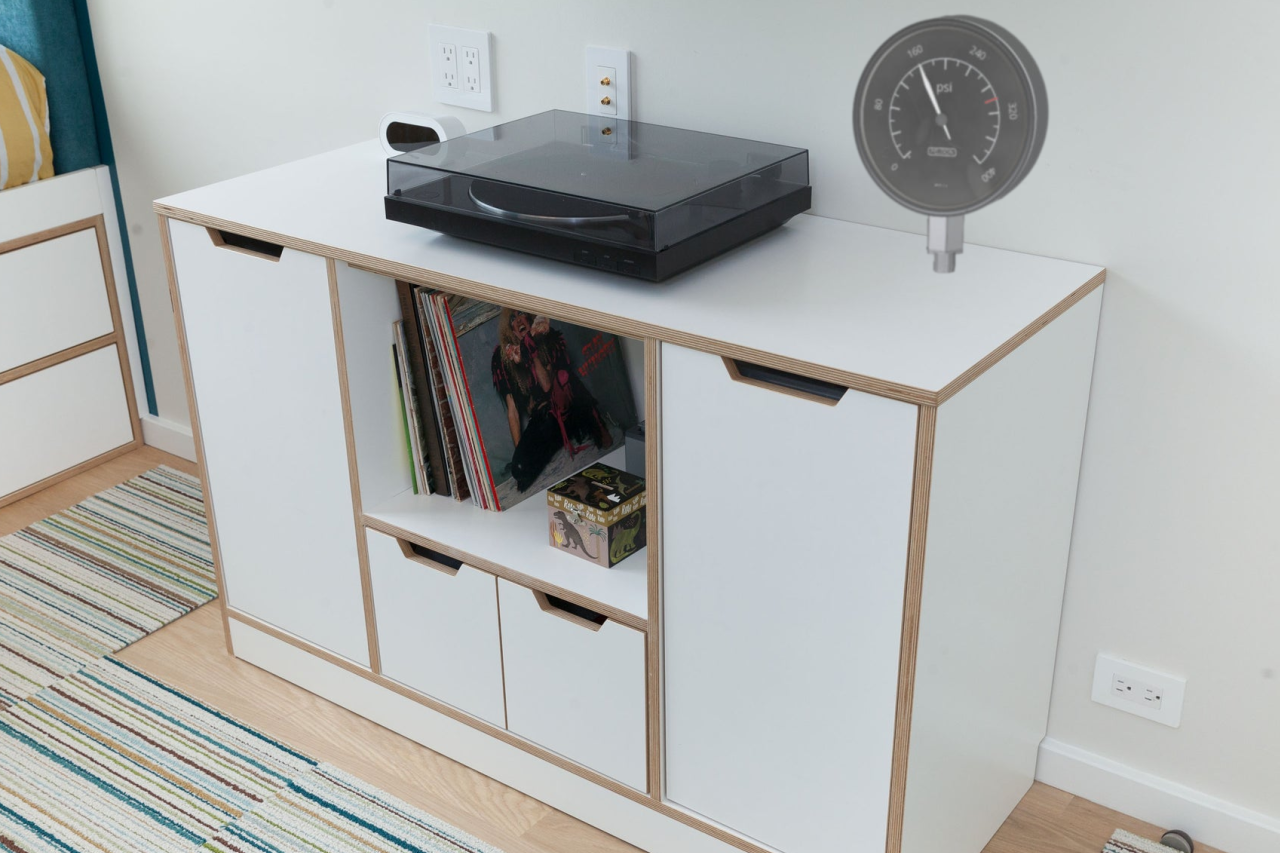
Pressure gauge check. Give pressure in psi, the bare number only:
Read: 160
